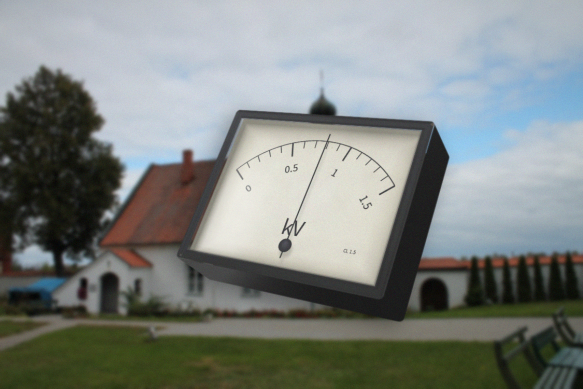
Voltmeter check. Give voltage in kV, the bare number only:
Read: 0.8
